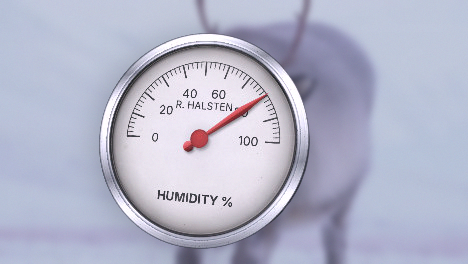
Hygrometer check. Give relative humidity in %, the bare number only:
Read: 80
